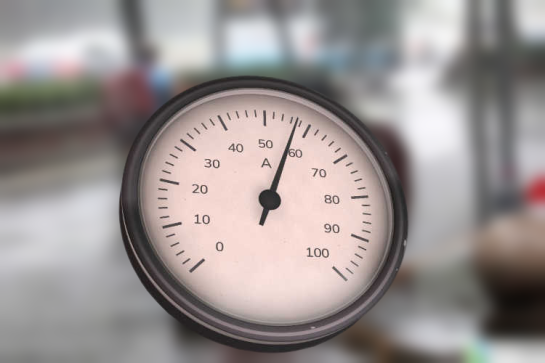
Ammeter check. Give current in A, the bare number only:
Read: 57
